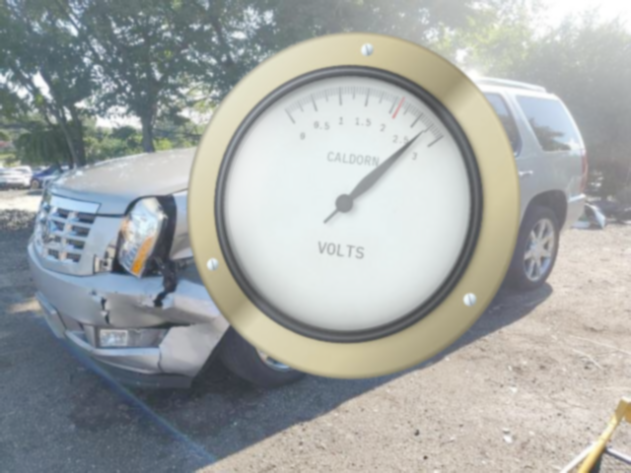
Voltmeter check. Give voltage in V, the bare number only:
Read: 2.75
